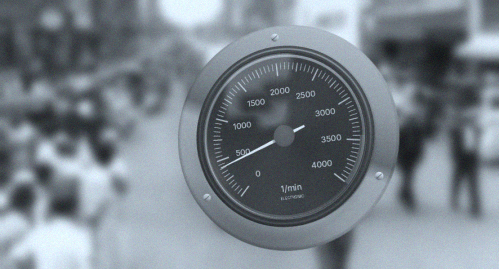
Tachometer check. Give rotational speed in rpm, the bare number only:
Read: 400
